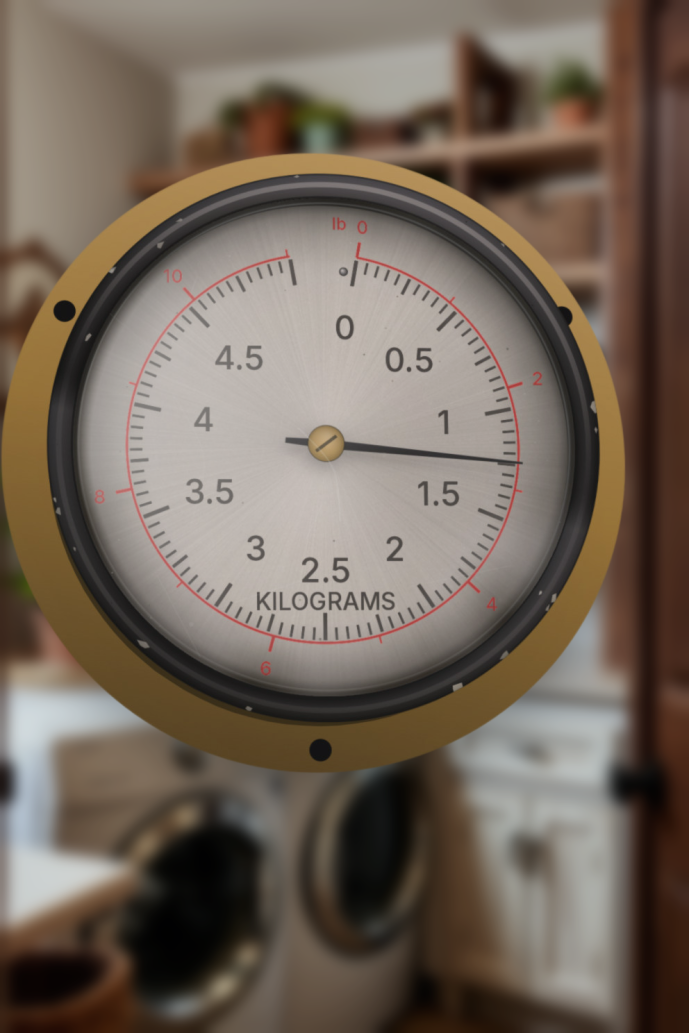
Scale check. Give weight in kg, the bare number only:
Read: 1.25
